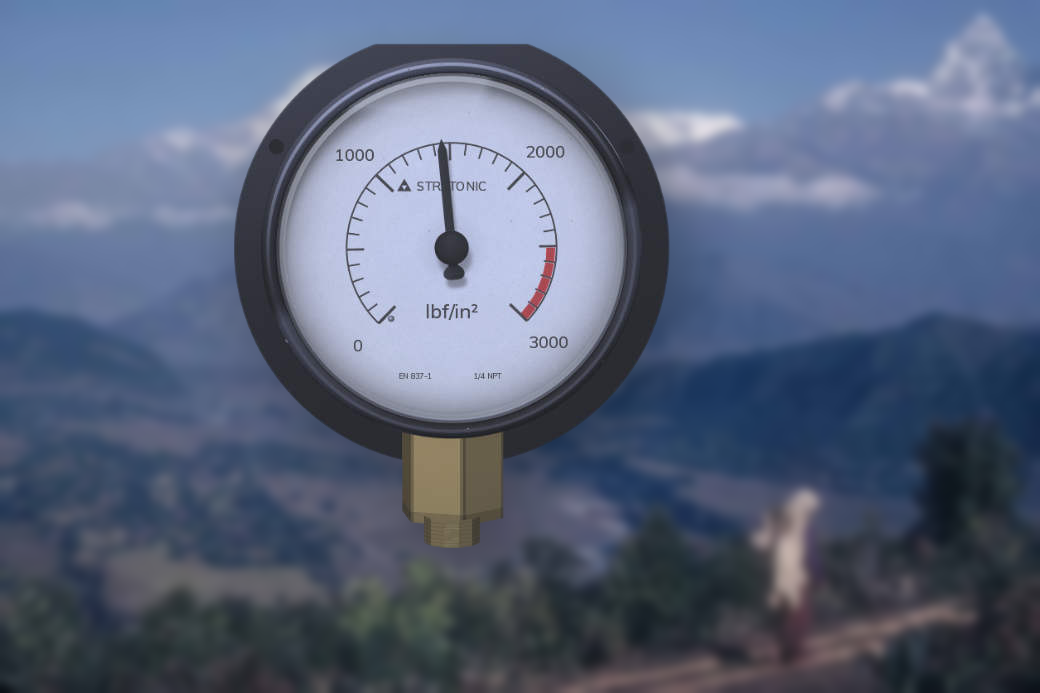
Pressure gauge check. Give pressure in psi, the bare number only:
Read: 1450
